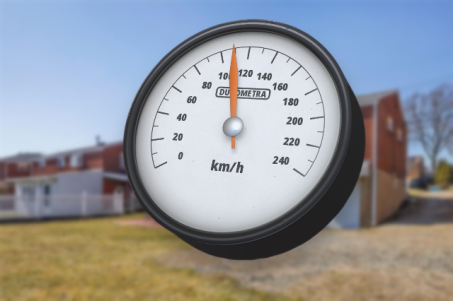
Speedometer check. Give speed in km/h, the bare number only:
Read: 110
